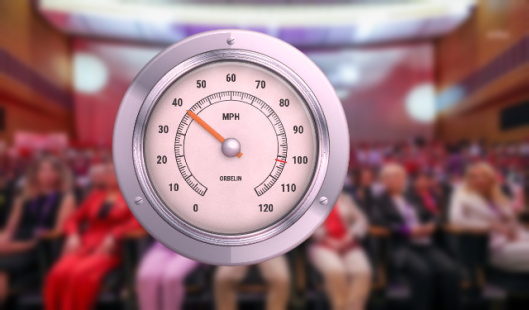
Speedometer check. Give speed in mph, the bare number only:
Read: 40
